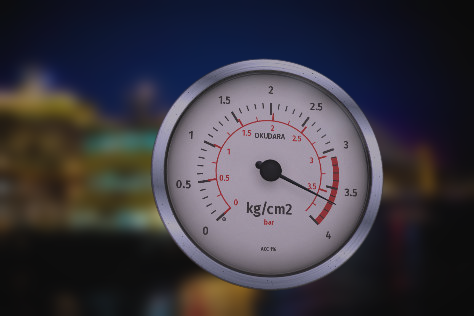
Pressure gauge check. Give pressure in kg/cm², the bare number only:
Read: 3.7
